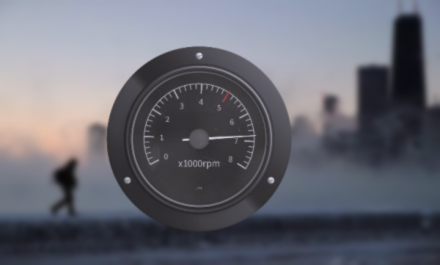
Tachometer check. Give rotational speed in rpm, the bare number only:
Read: 6800
